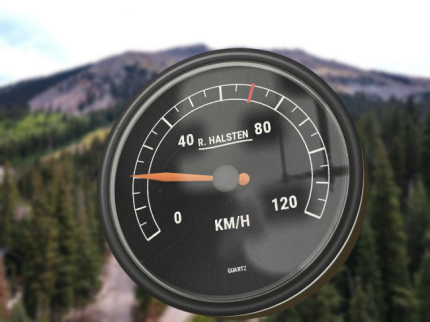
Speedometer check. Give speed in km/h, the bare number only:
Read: 20
